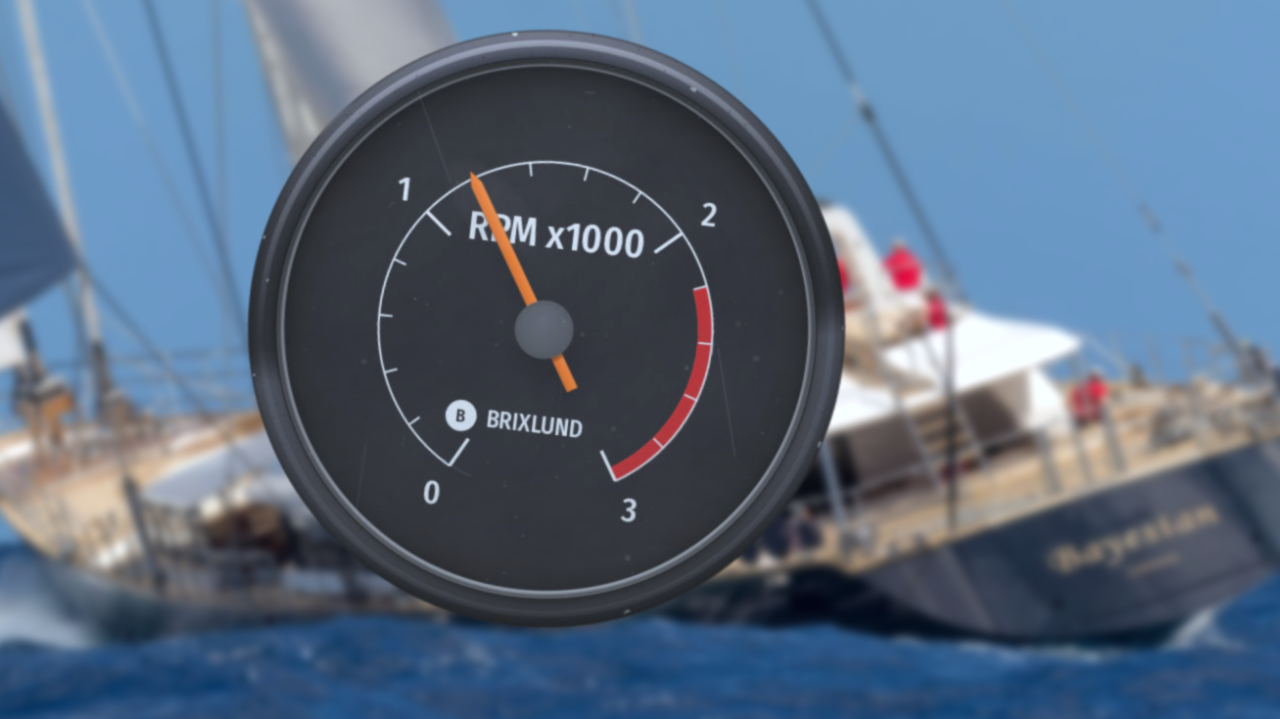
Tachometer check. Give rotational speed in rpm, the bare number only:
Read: 1200
